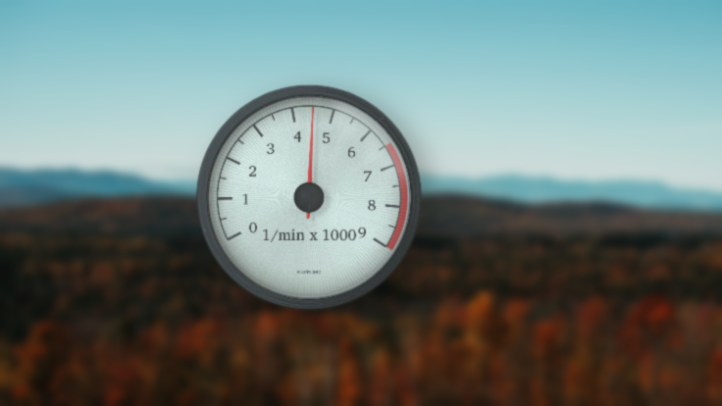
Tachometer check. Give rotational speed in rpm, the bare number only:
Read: 4500
